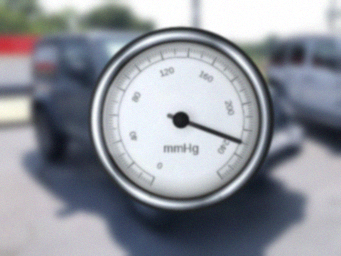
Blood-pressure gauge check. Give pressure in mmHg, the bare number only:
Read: 230
